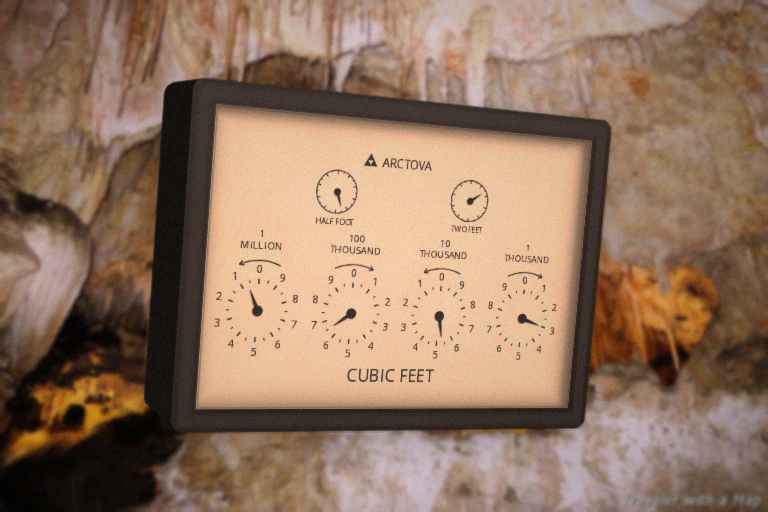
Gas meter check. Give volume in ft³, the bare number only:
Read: 65300
